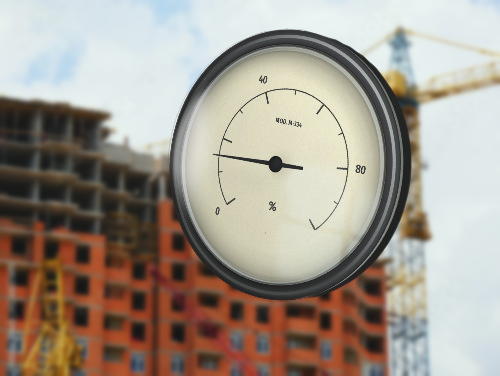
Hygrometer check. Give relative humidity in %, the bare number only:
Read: 15
